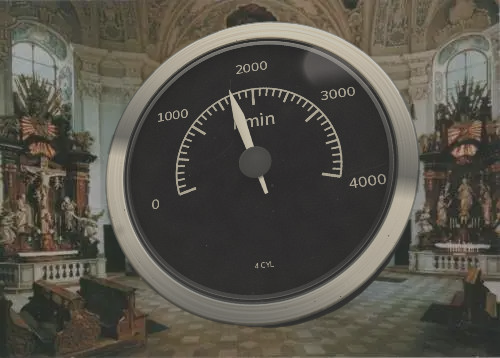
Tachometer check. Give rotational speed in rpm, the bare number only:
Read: 1700
